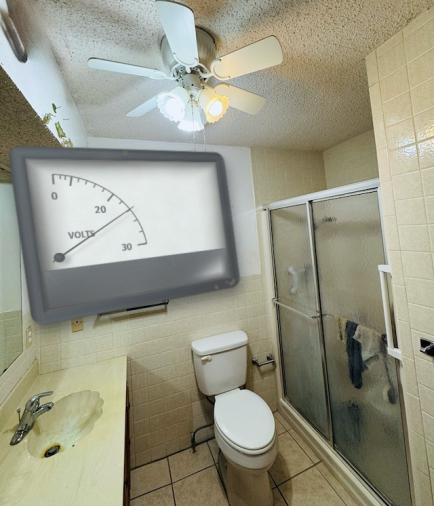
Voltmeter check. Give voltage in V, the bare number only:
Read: 24
